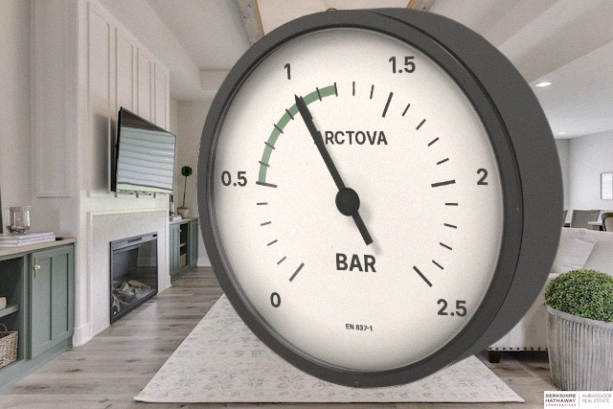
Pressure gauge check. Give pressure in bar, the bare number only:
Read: 1
